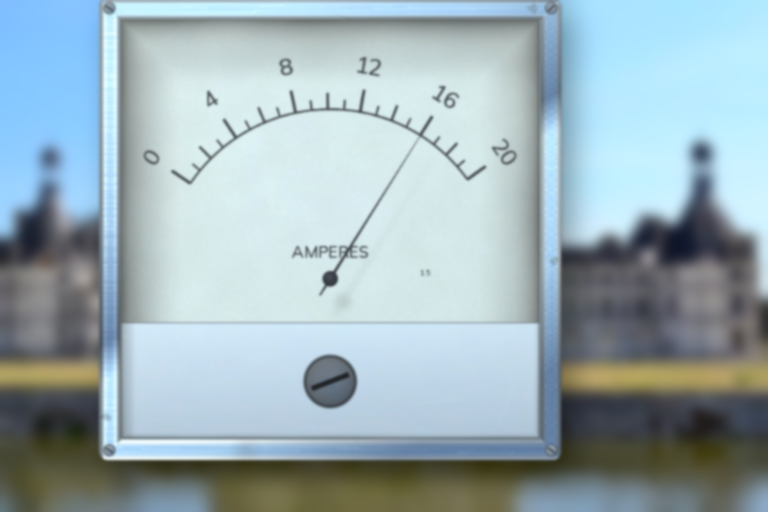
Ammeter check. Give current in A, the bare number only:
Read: 16
